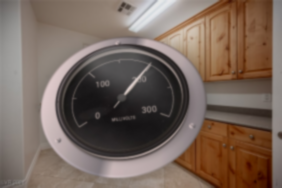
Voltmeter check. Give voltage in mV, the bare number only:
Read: 200
